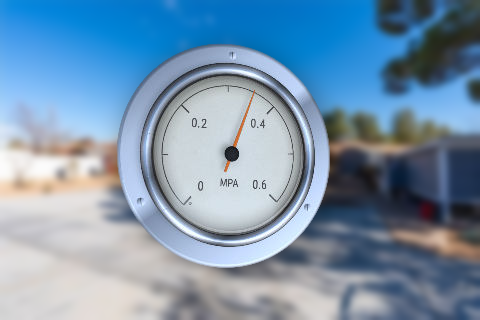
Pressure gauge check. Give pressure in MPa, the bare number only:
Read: 0.35
